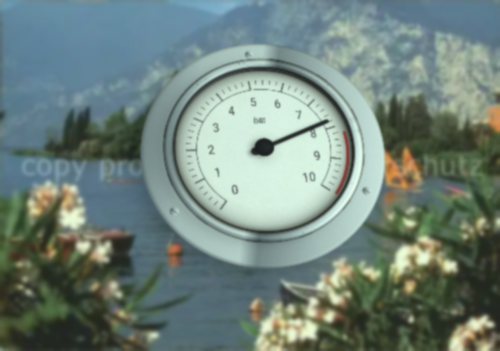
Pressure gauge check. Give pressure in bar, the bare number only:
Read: 7.8
